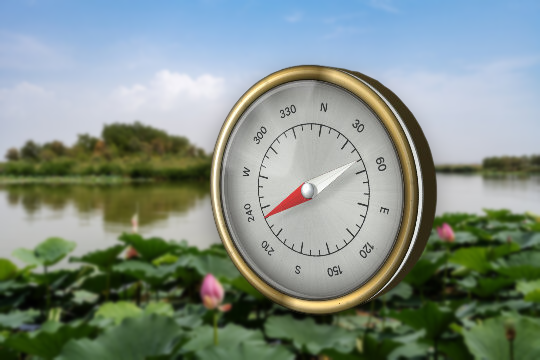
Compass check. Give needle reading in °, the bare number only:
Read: 230
